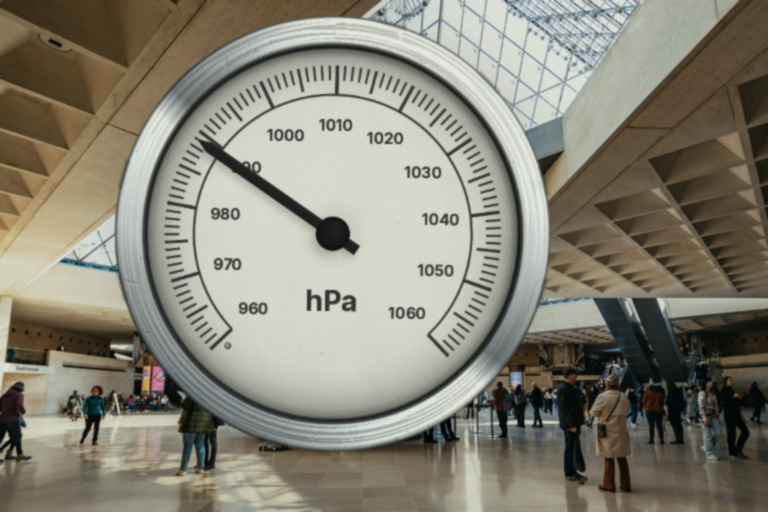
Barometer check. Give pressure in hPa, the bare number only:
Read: 989
